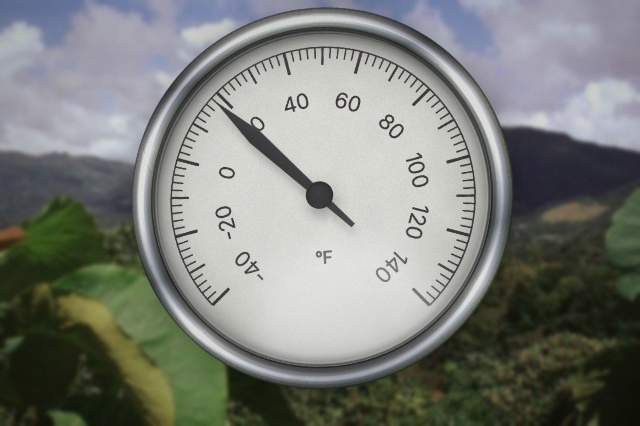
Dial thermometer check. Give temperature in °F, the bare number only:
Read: 18
